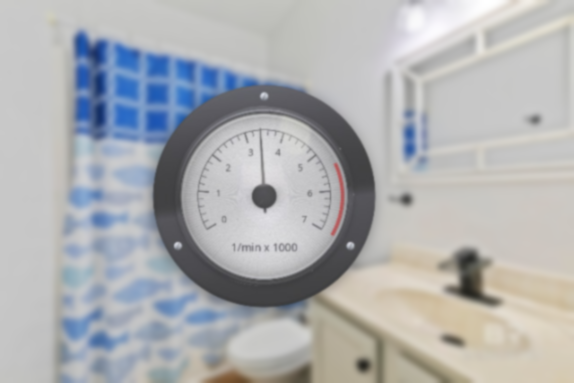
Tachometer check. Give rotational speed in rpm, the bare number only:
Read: 3400
